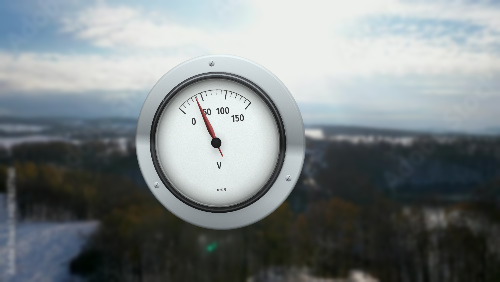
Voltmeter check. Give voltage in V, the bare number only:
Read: 40
